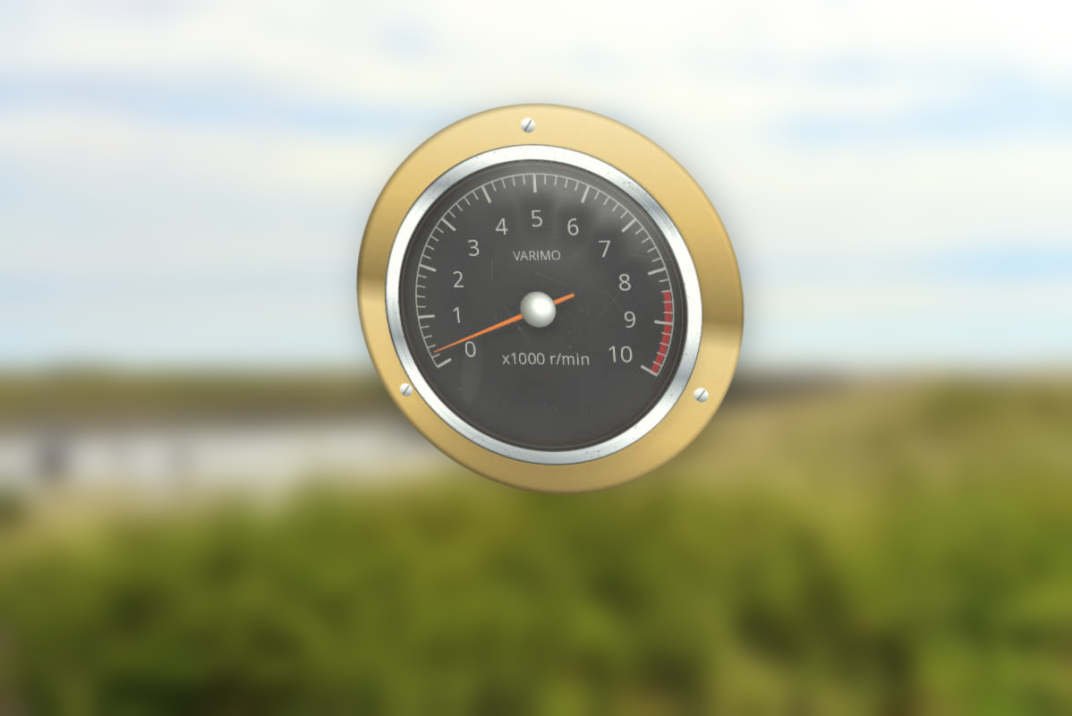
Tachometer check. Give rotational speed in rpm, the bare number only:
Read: 300
